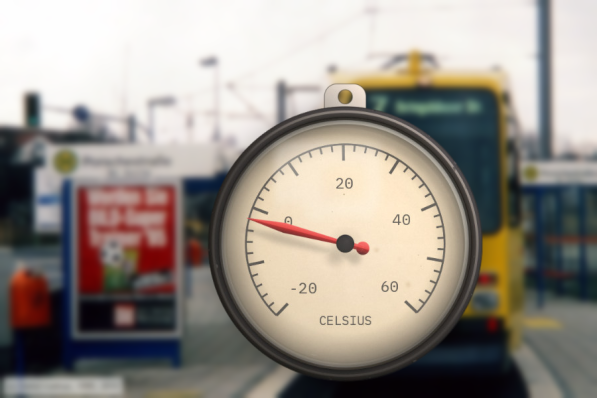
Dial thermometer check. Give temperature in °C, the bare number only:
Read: -2
